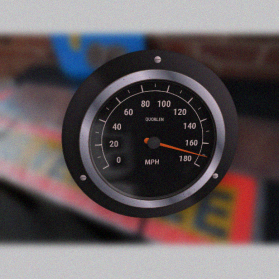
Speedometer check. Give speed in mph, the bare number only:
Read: 170
